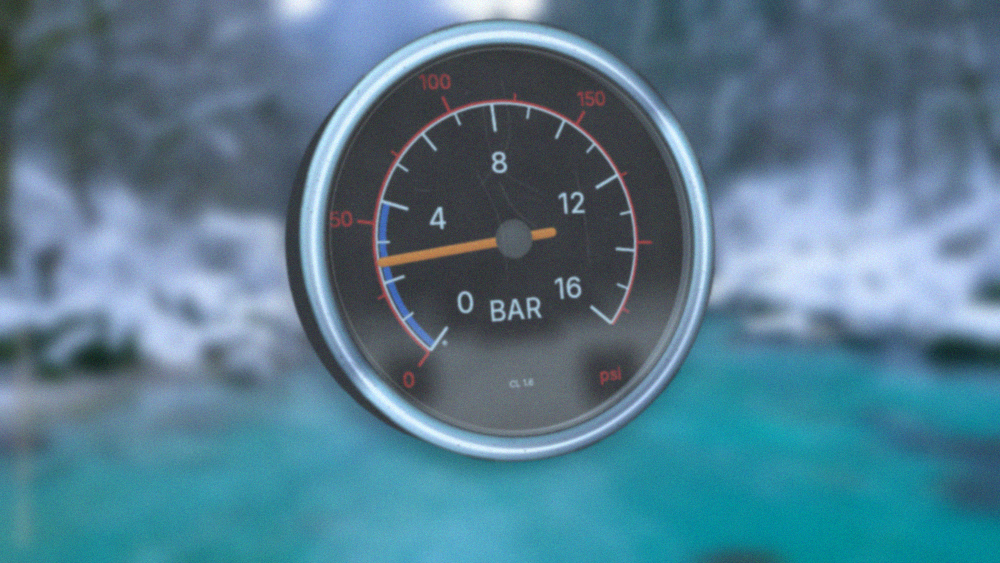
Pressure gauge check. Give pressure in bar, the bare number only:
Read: 2.5
